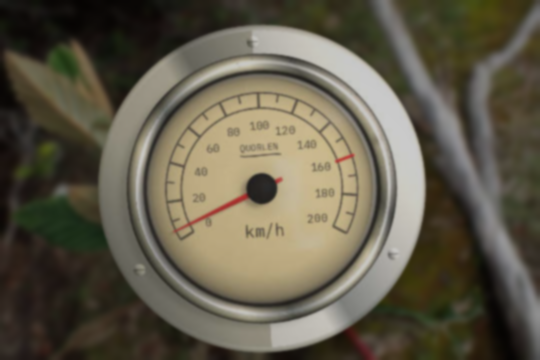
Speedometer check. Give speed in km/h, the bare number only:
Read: 5
